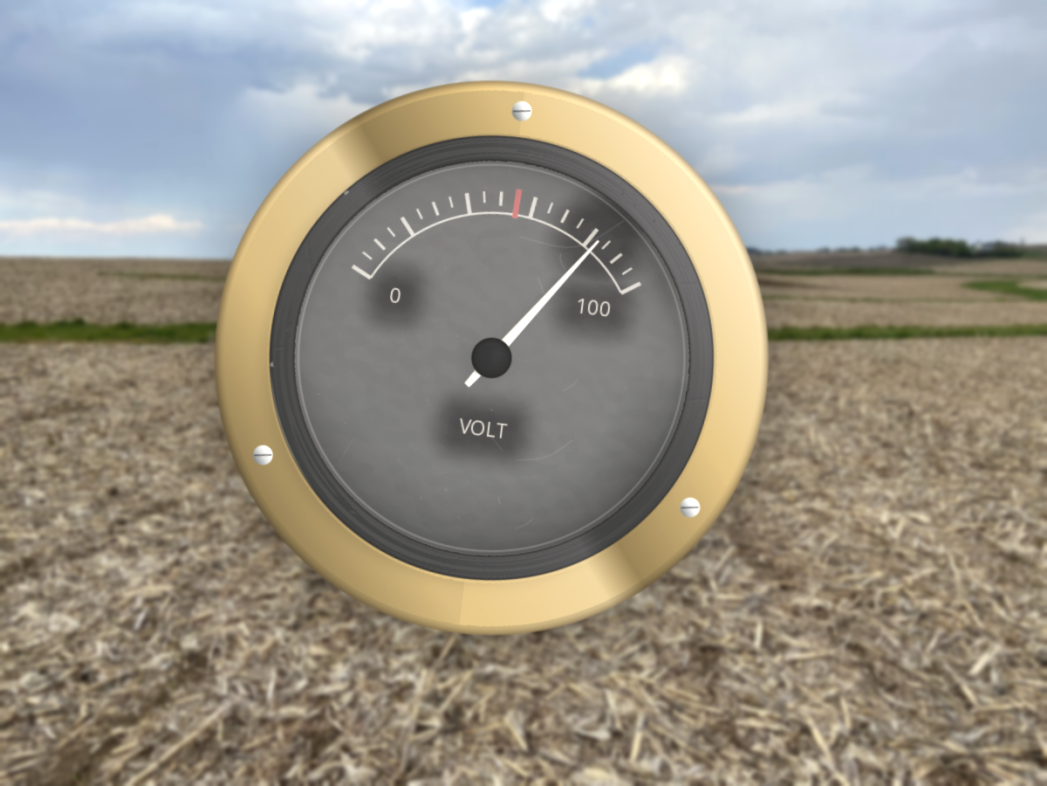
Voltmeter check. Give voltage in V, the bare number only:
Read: 82.5
